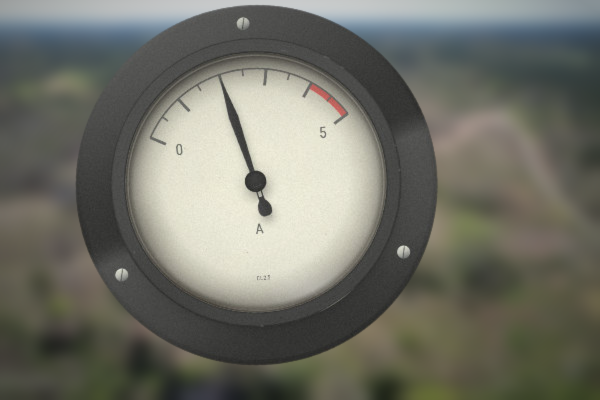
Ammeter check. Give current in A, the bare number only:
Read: 2
